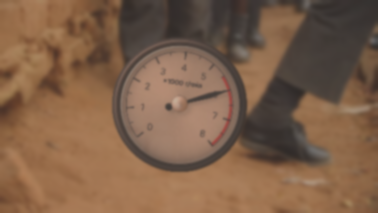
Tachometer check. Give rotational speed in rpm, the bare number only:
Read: 6000
